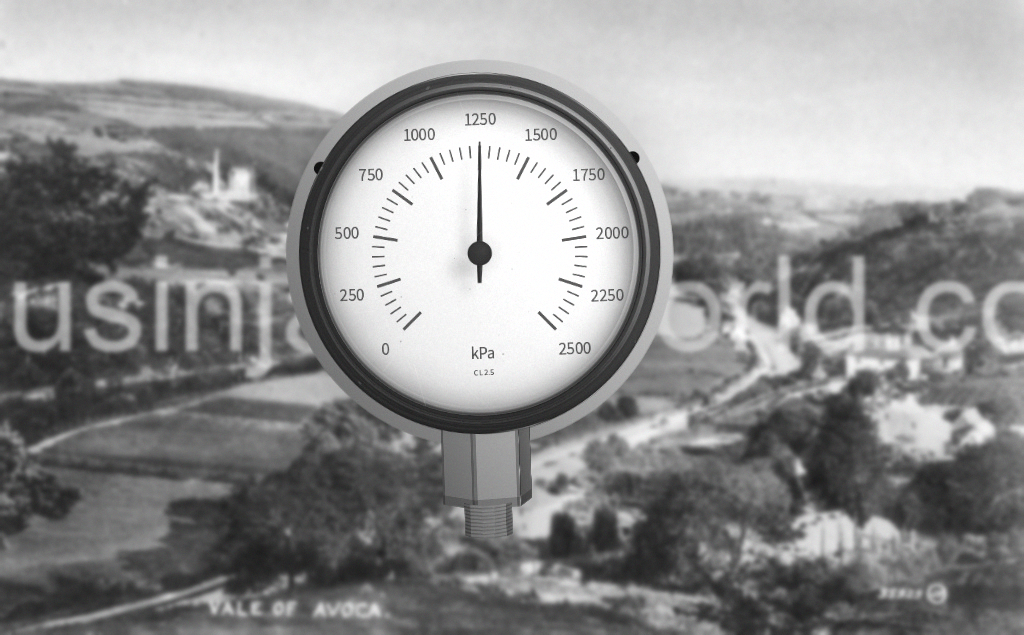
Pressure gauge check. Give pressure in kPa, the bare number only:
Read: 1250
